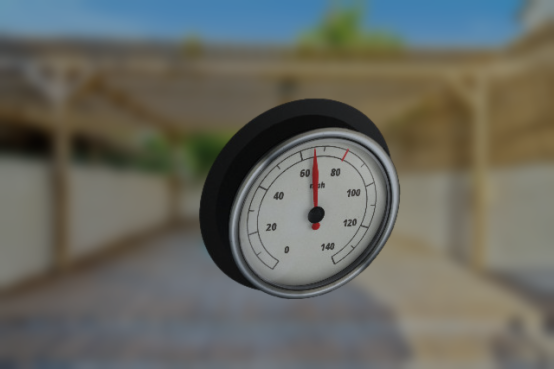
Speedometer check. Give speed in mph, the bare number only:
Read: 65
